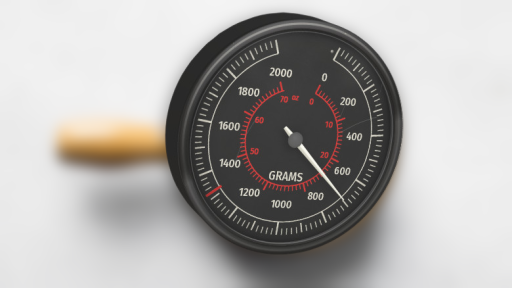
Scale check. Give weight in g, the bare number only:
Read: 700
